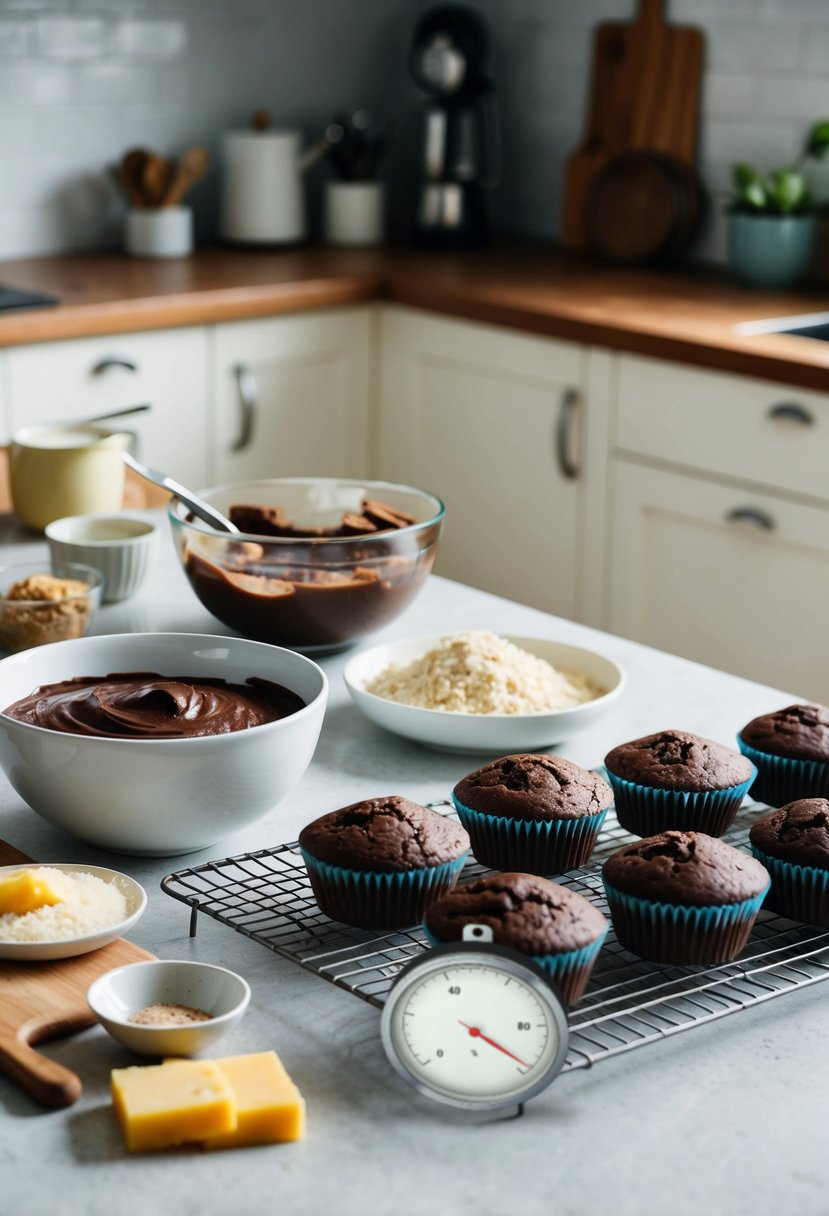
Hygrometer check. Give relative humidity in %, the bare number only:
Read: 96
